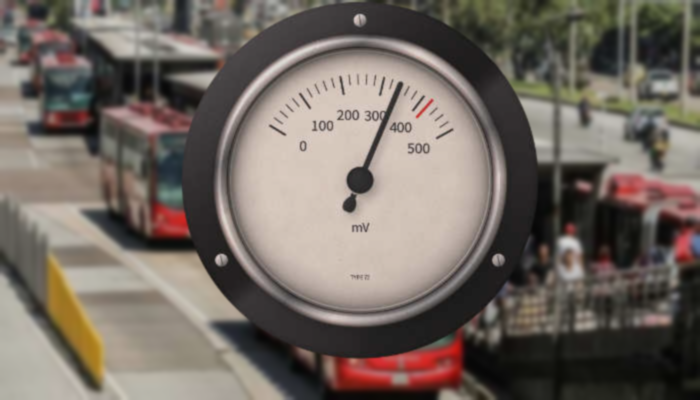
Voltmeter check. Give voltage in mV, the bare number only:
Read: 340
